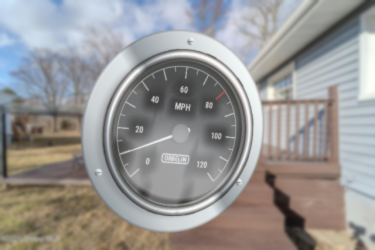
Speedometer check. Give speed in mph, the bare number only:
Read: 10
